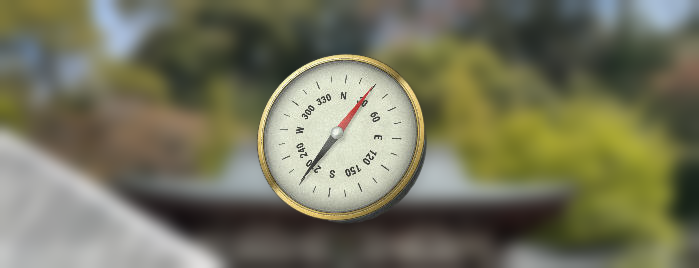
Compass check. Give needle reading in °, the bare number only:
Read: 30
